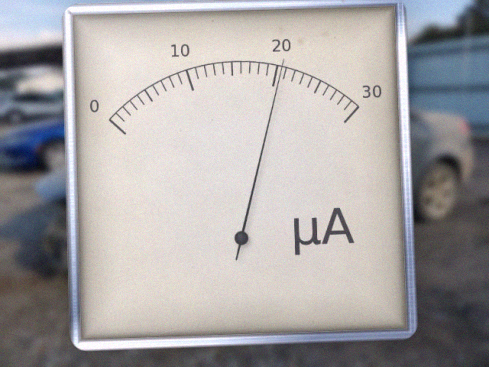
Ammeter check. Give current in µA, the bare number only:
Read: 20.5
